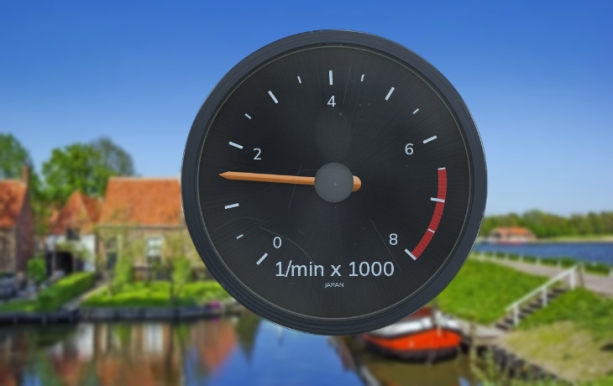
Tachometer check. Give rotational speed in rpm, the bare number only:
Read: 1500
